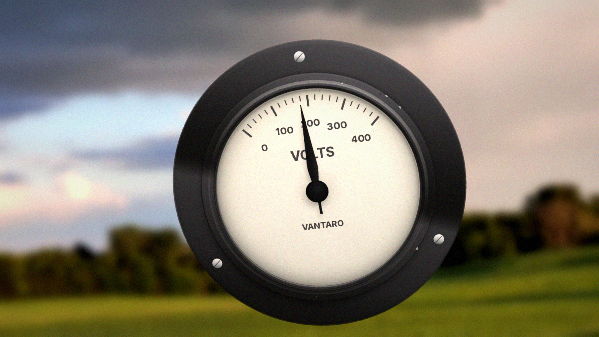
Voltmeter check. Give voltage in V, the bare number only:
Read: 180
